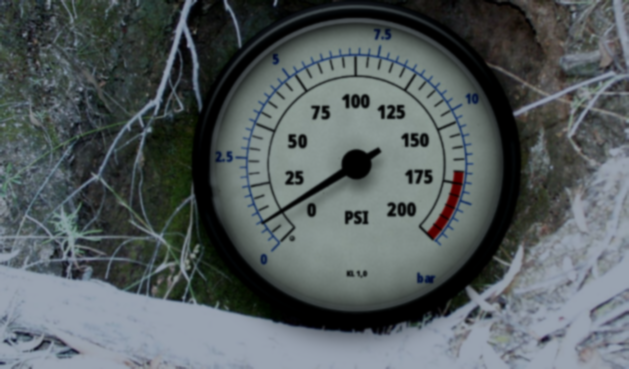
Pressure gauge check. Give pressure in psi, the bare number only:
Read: 10
